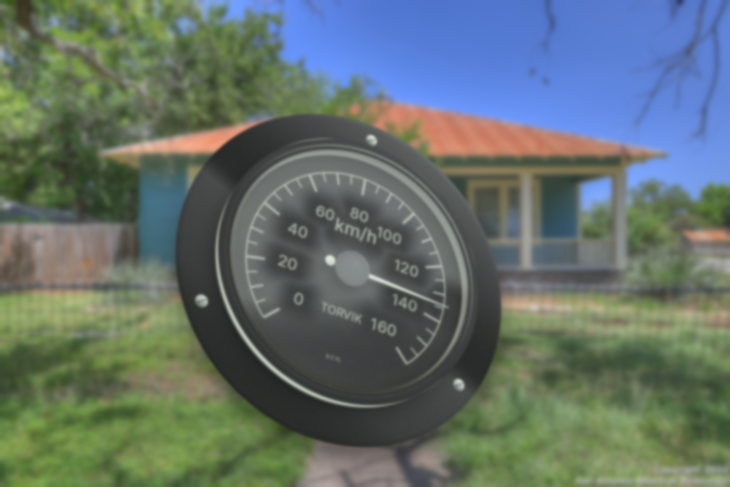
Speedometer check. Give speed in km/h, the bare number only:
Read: 135
